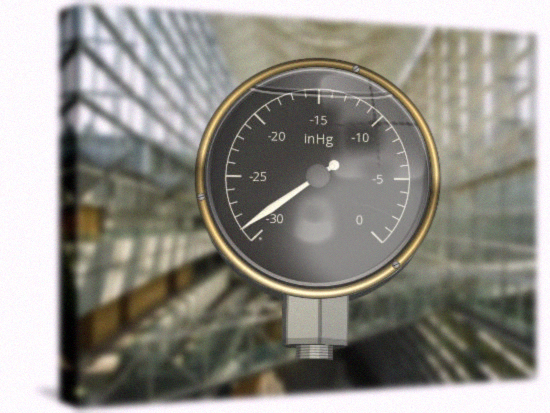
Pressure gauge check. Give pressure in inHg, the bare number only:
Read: -29
